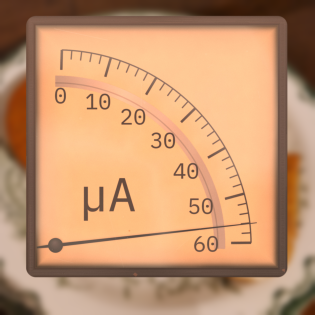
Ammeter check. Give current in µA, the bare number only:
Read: 56
